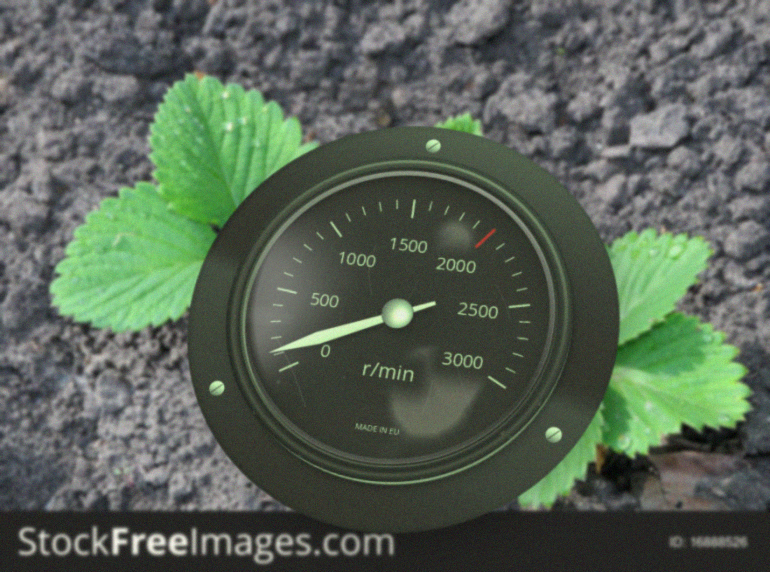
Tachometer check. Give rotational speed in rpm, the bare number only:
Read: 100
